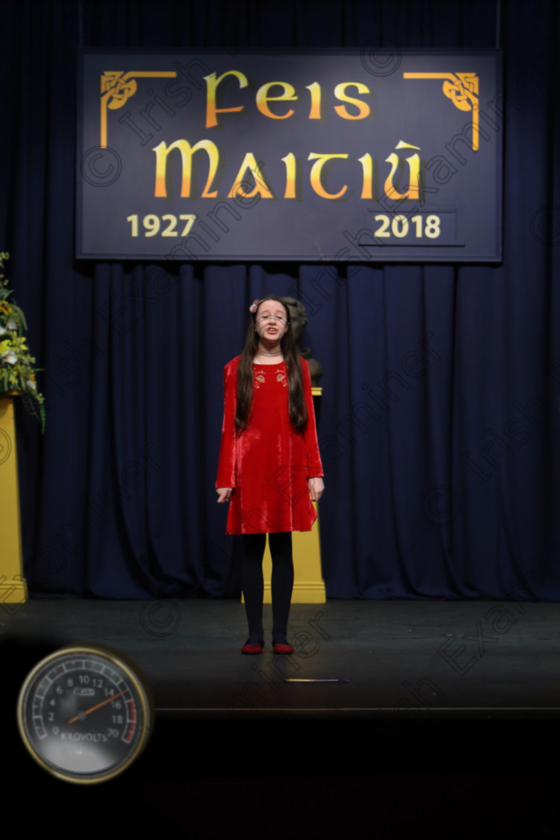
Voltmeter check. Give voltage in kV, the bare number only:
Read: 15
